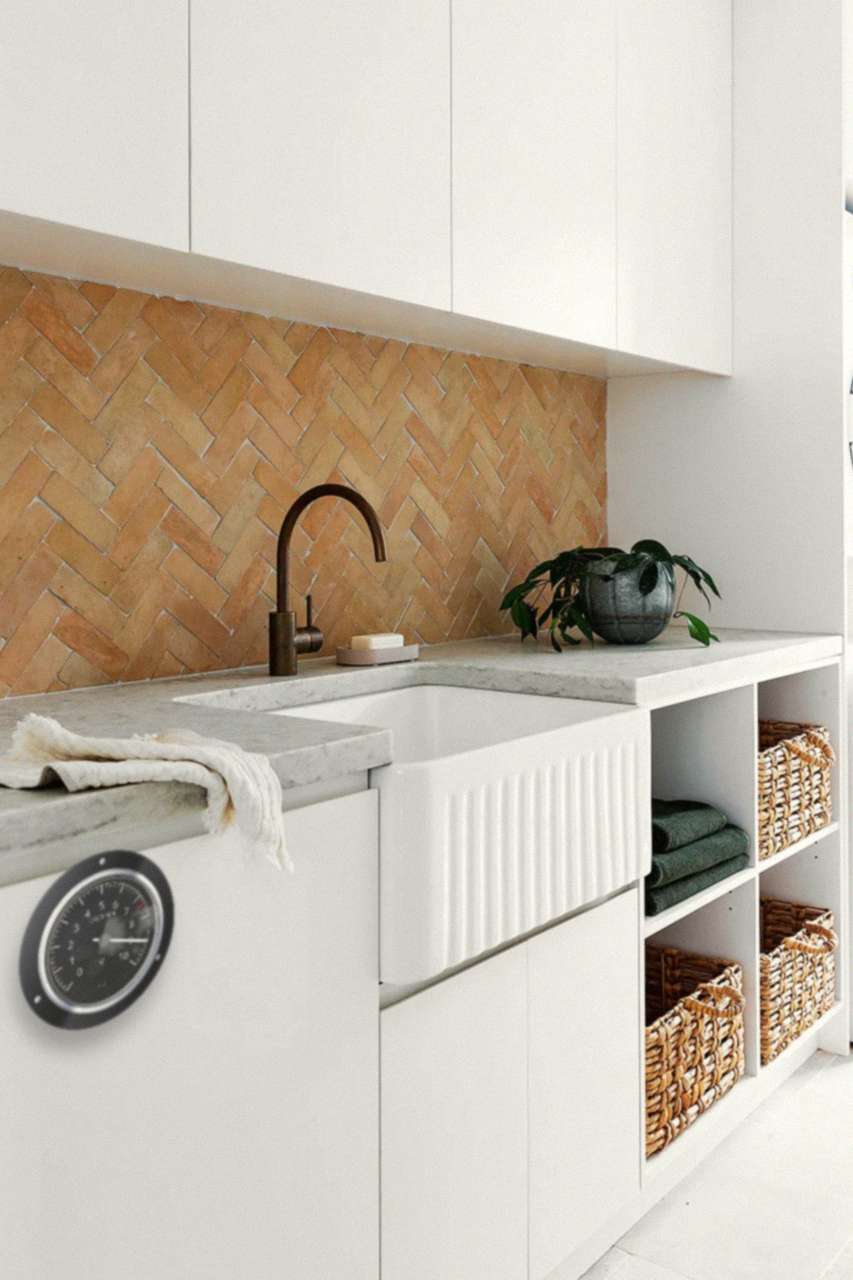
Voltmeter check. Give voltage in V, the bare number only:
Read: 9
